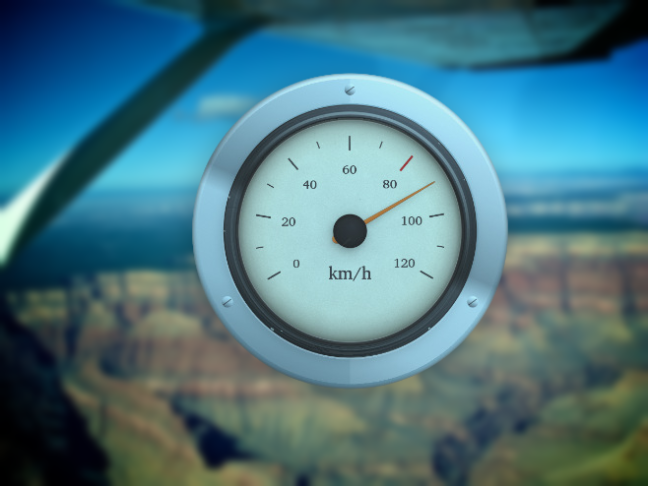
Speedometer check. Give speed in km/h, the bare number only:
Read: 90
